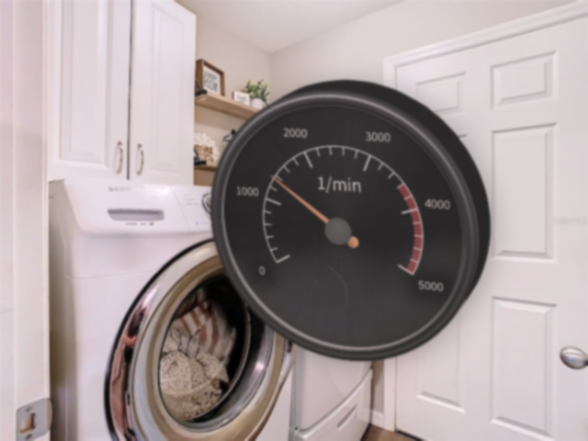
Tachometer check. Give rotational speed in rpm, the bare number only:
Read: 1400
